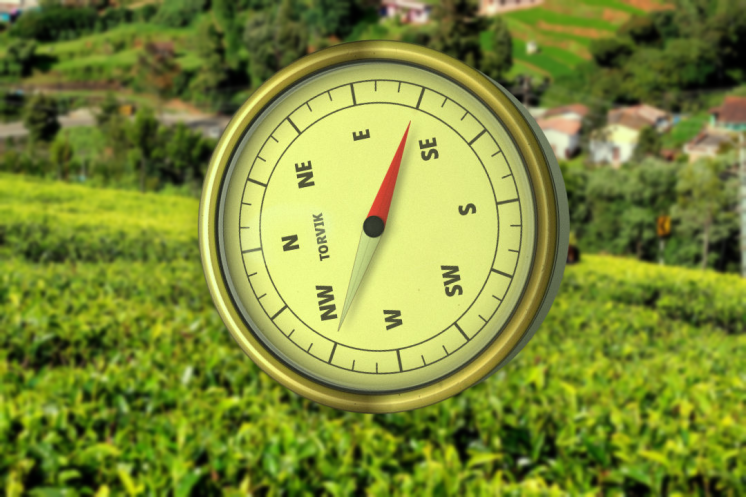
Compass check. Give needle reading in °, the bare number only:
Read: 120
